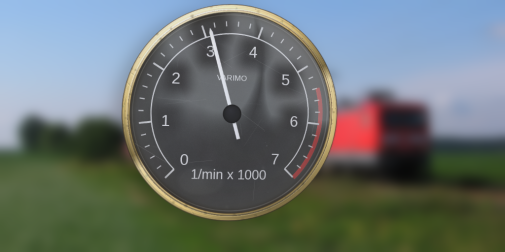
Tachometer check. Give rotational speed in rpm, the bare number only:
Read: 3100
